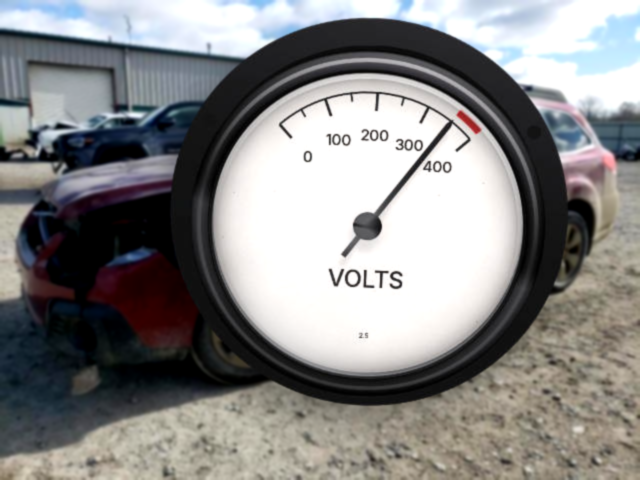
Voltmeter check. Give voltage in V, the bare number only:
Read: 350
